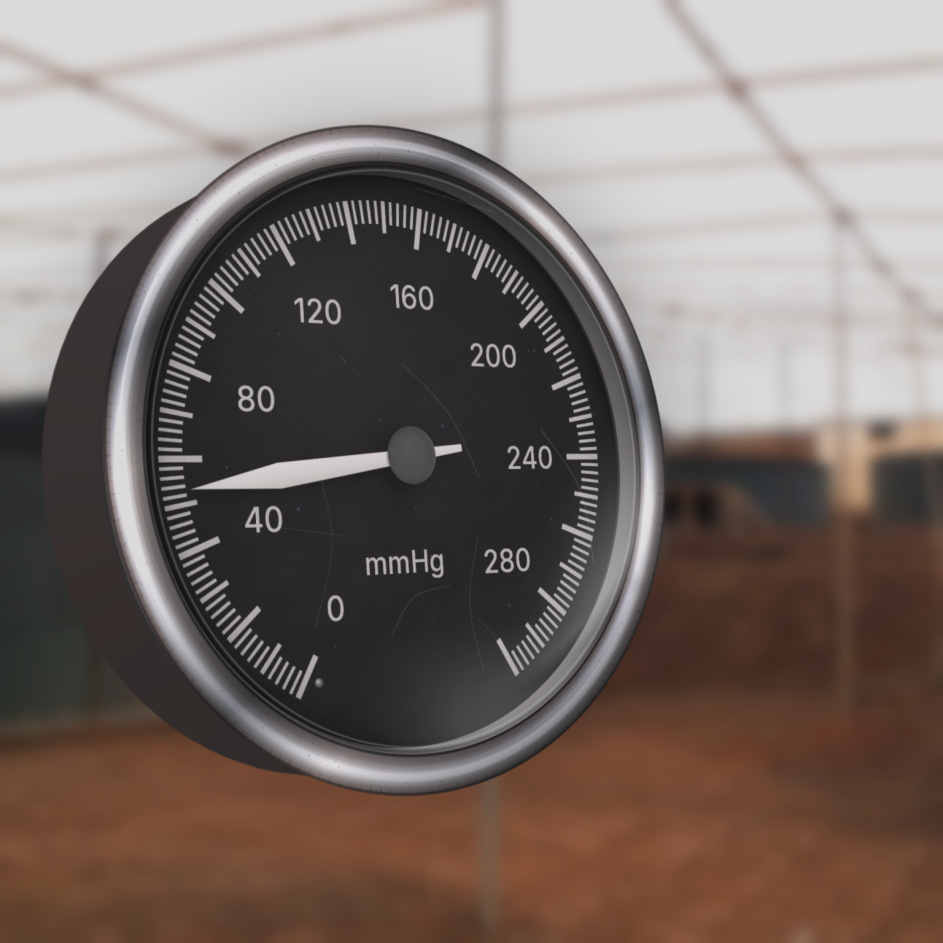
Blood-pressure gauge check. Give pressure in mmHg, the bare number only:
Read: 53
